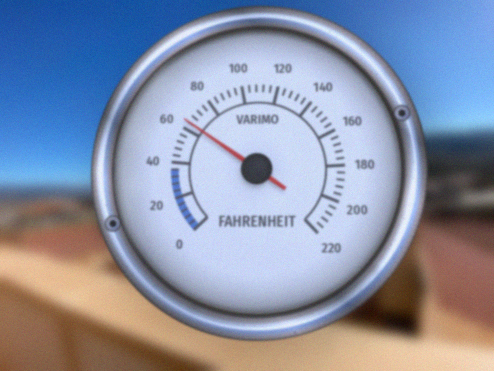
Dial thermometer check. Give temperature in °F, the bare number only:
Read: 64
